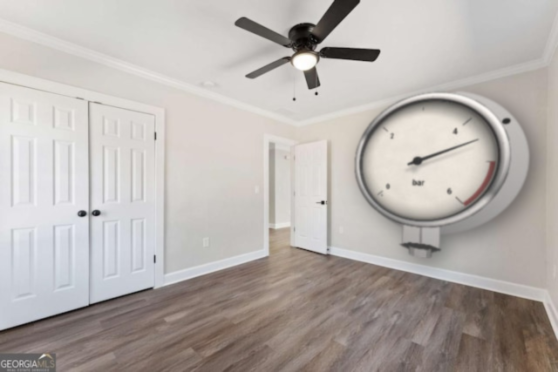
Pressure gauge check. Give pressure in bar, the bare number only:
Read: 4.5
